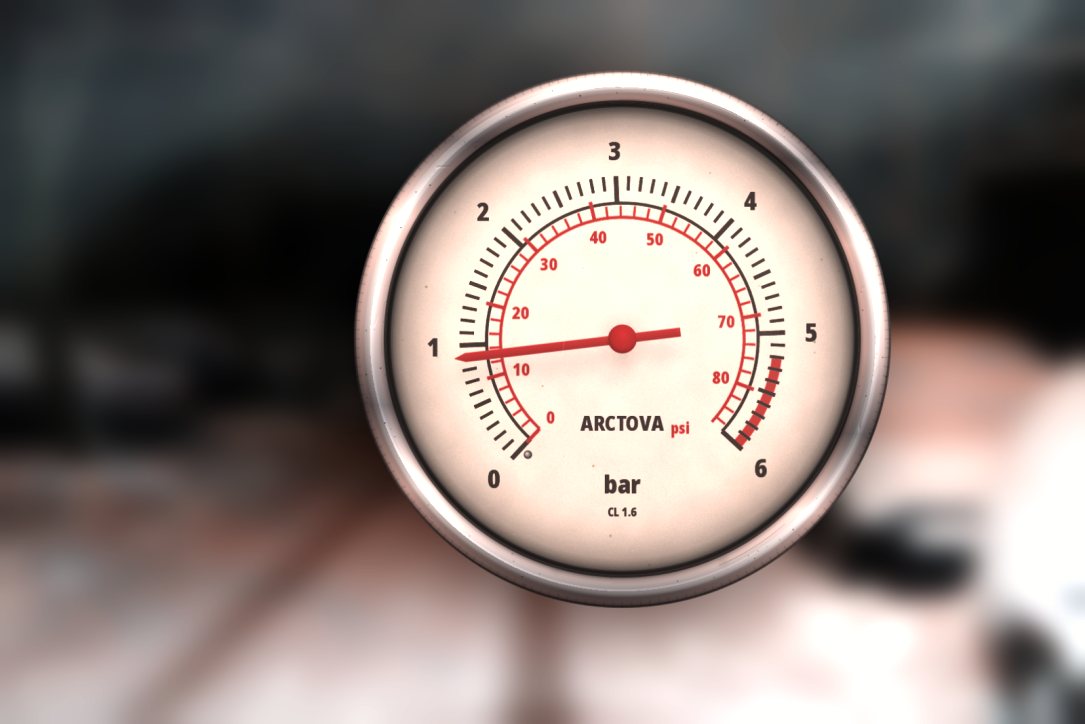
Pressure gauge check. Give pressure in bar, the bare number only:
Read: 0.9
